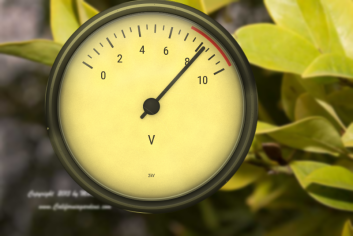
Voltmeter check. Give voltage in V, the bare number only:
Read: 8.25
